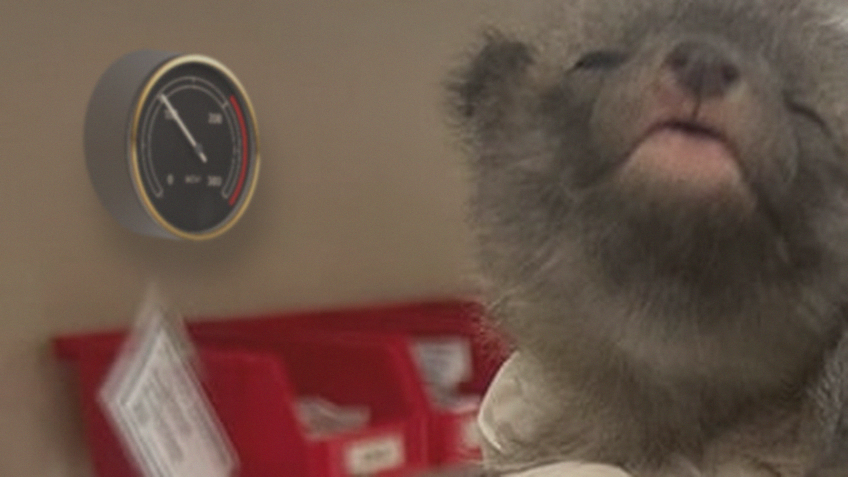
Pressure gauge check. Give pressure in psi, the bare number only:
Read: 100
